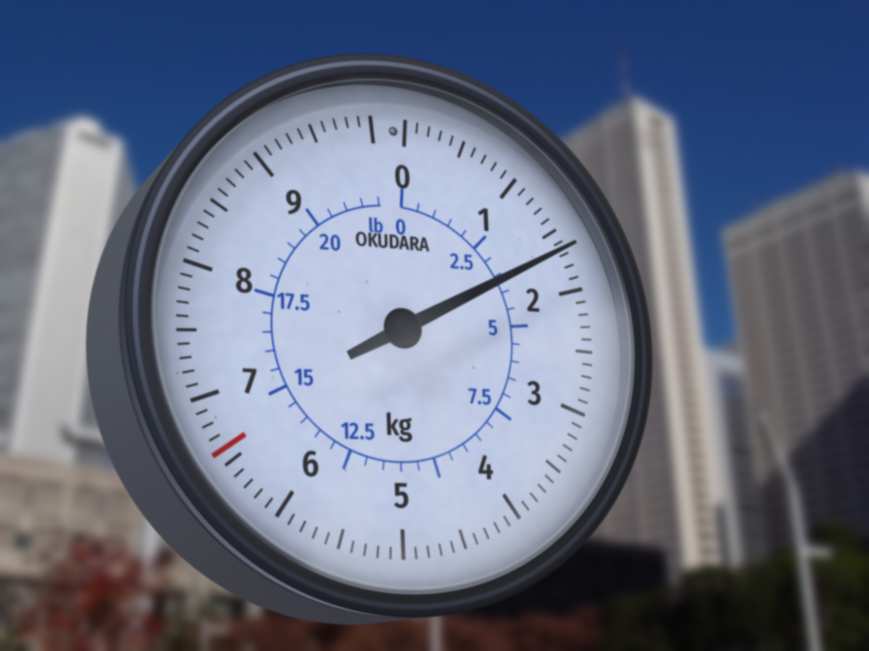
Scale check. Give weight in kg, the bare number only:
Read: 1.65
